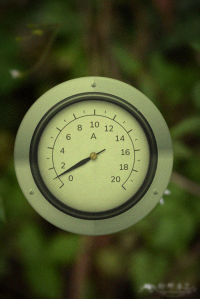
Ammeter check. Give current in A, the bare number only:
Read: 1
